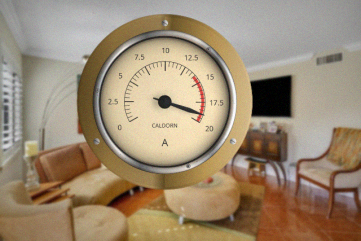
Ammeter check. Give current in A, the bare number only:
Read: 19
